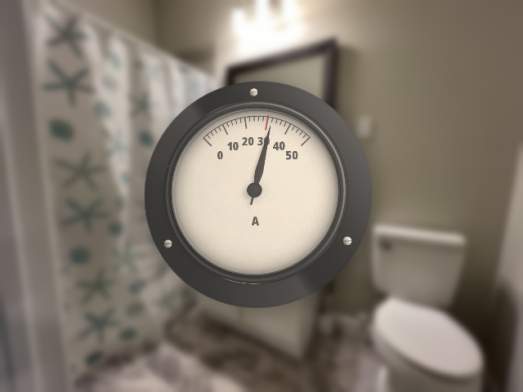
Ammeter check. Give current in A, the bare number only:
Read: 32
